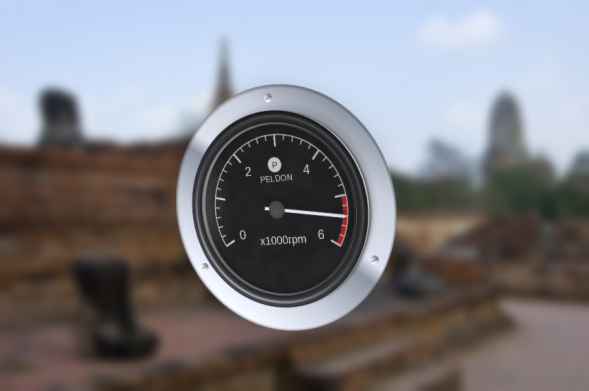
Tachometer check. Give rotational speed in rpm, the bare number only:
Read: 5400
